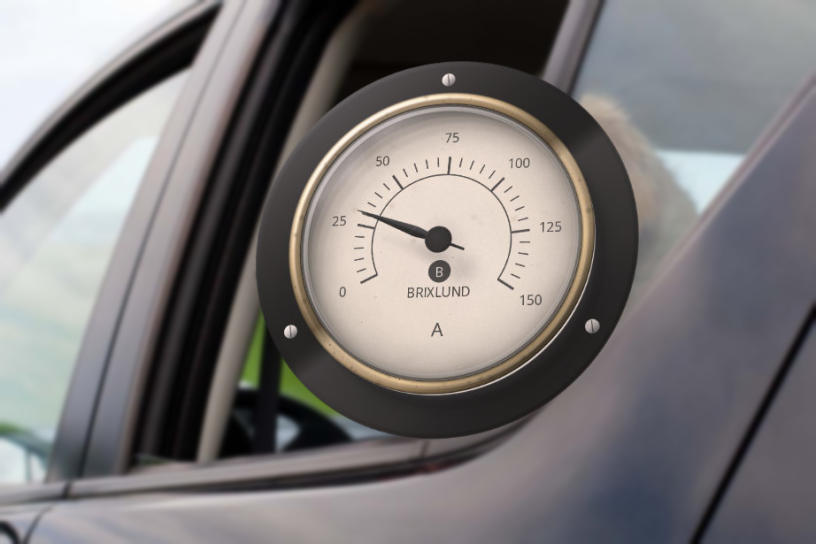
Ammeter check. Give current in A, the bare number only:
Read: 30
